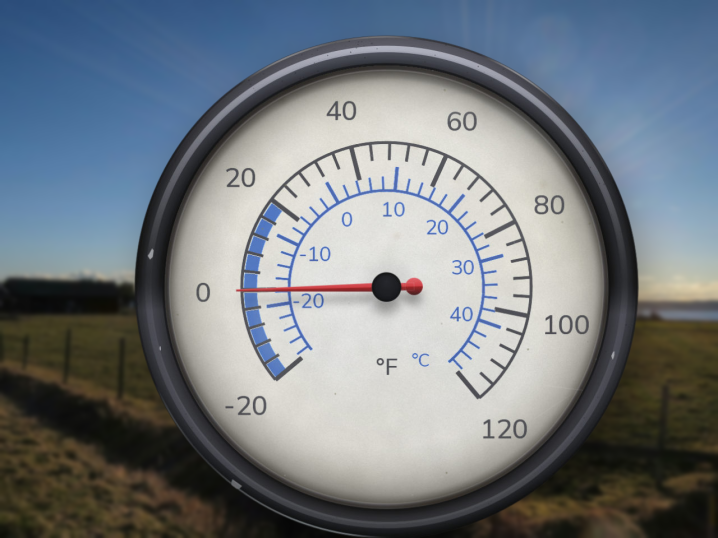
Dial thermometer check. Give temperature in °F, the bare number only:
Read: 0
